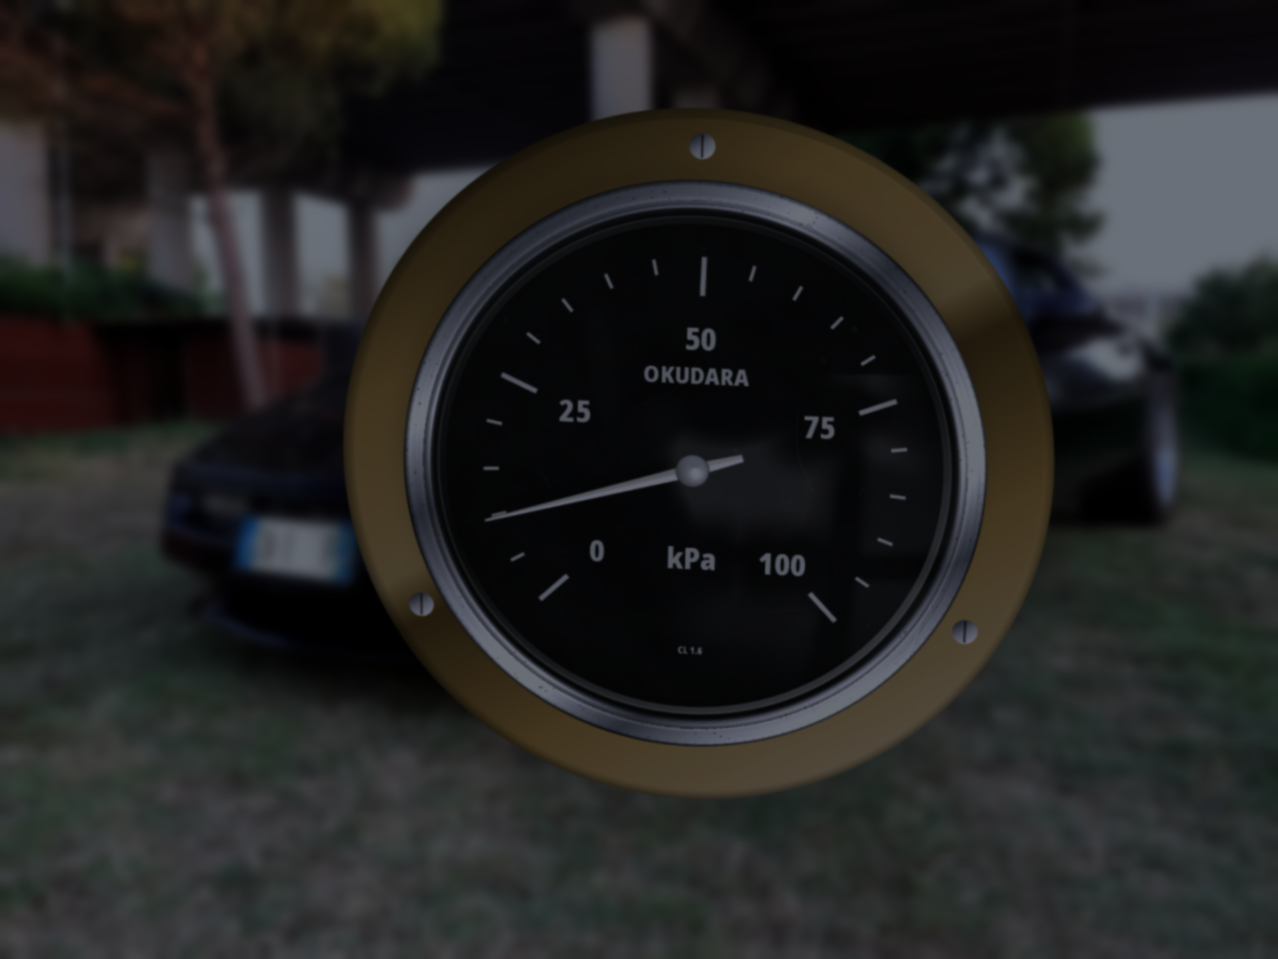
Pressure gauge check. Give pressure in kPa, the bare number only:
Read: 10
